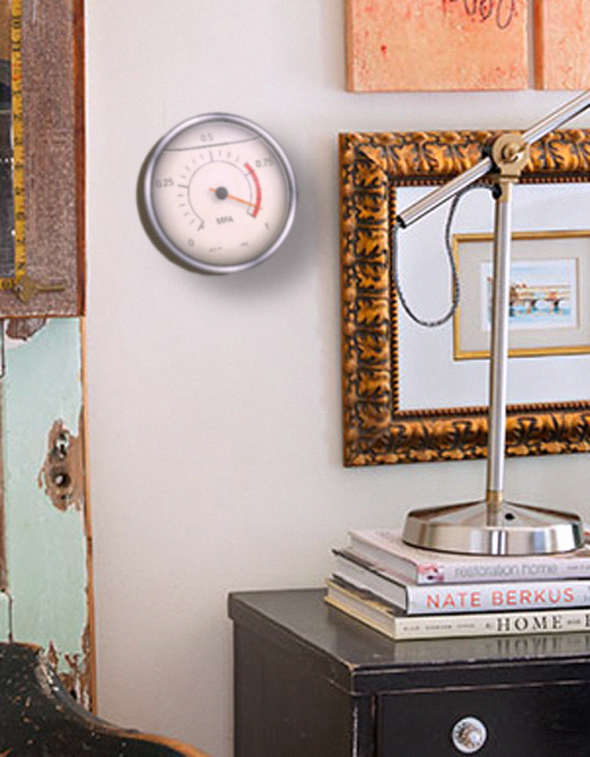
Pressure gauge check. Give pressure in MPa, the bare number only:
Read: 0.95
